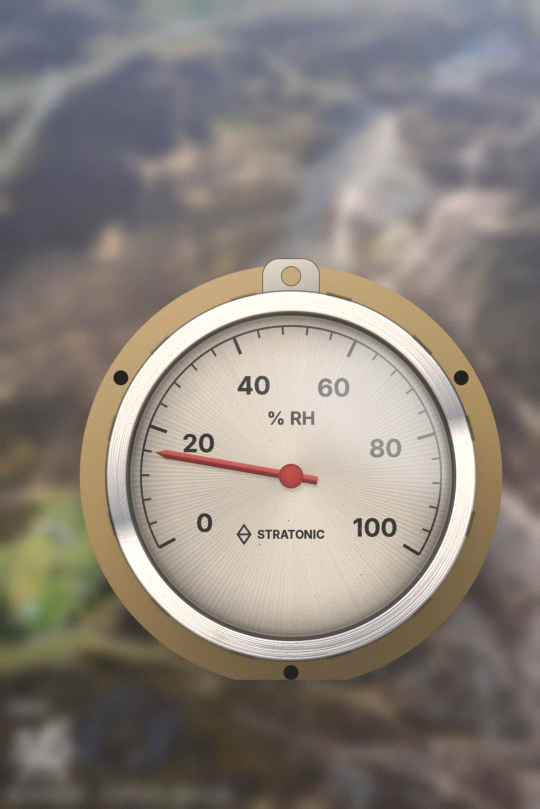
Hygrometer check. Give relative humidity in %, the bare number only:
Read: 16
